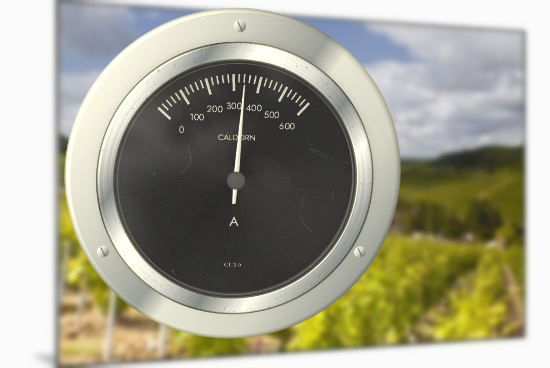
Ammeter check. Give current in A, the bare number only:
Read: 340
